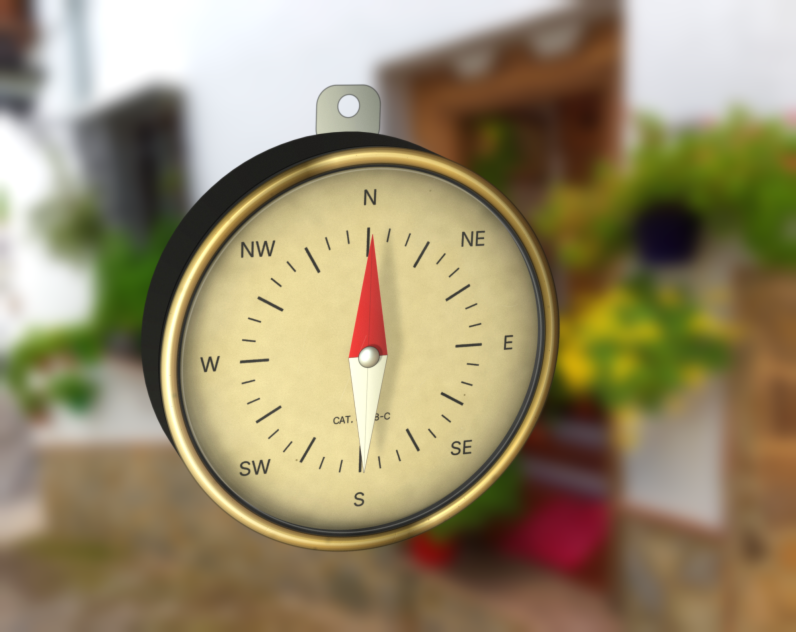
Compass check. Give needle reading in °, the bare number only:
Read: 0
